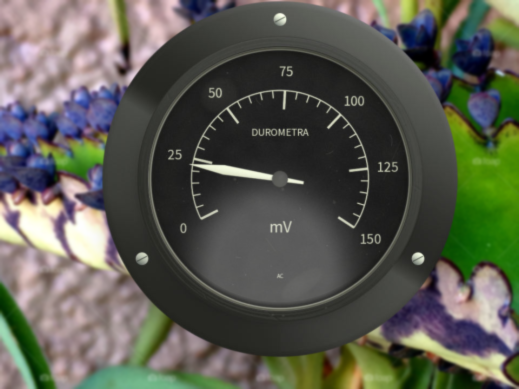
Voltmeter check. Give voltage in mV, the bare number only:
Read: 22.5
